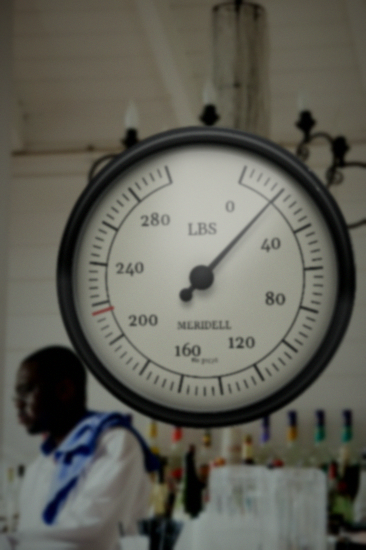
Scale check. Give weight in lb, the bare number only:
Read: 20
